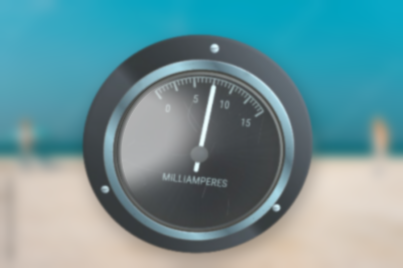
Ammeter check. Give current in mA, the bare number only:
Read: 7.5
